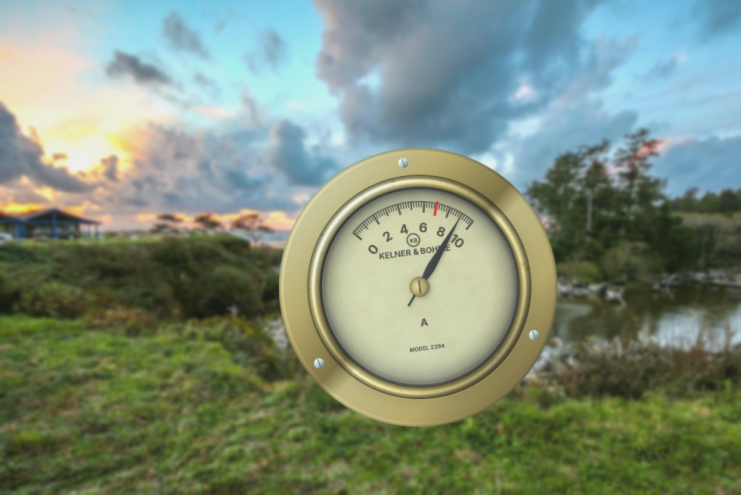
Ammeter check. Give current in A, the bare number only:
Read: 9
